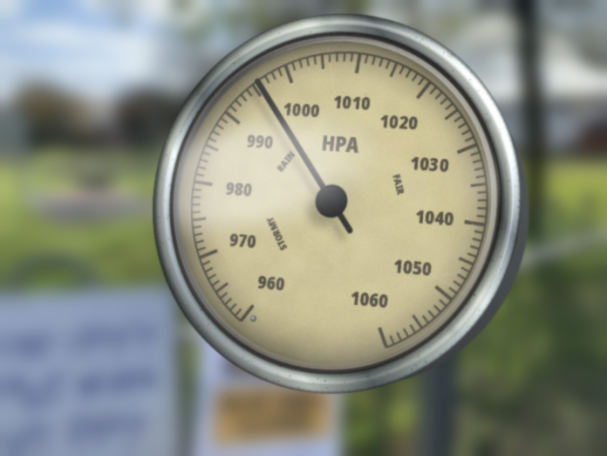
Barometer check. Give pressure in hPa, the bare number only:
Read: 996
